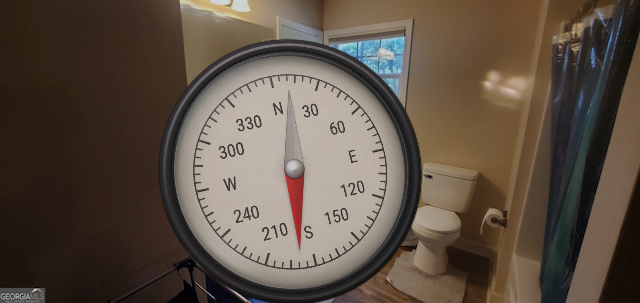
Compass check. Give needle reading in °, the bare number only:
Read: 190
